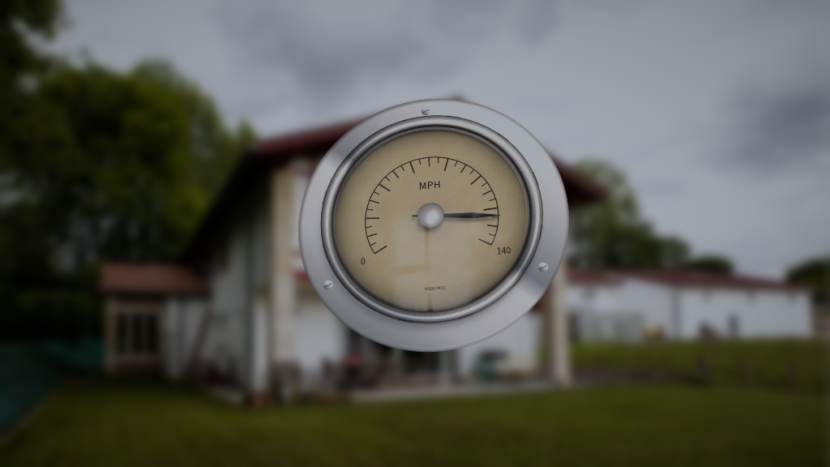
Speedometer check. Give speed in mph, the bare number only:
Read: 125
